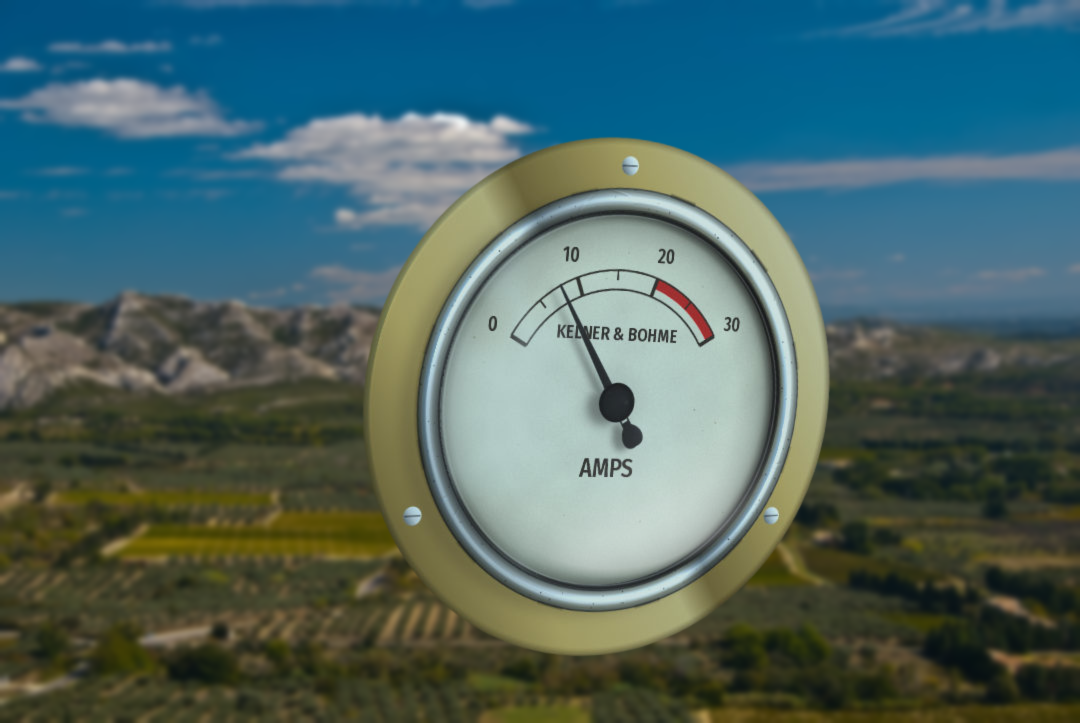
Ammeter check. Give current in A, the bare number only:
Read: 7.5
